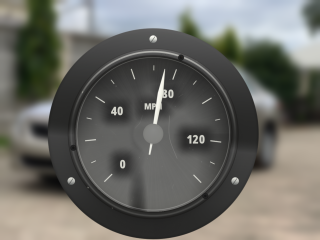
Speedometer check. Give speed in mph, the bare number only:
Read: 75
